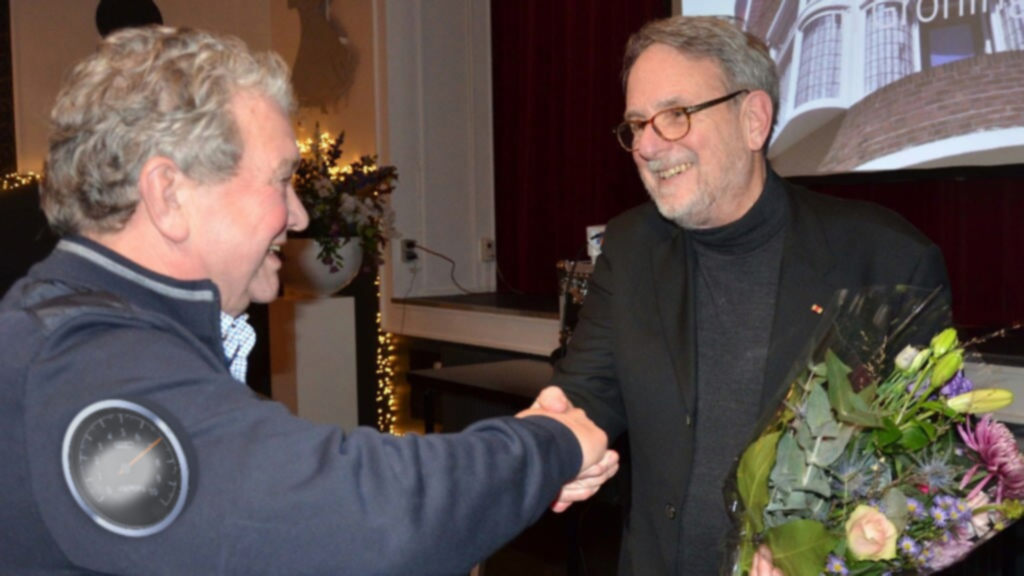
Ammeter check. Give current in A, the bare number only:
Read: 7
